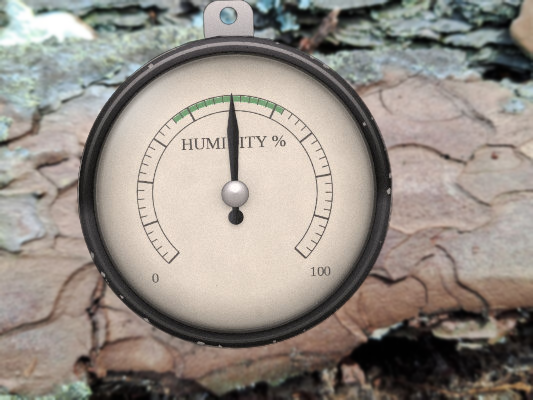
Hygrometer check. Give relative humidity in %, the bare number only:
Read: 50
